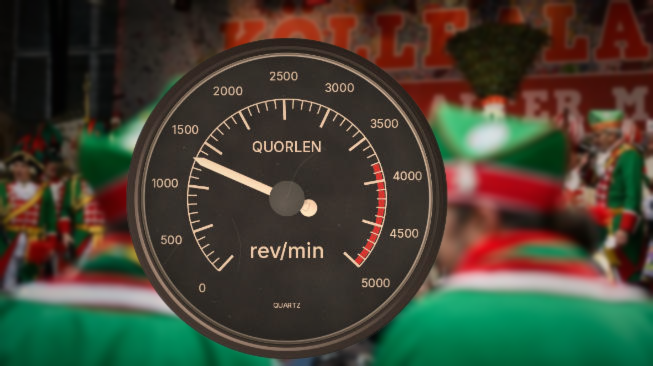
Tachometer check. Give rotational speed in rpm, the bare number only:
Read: 1300
